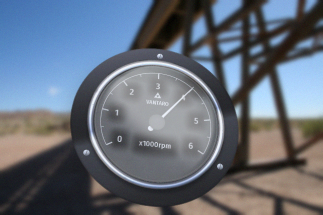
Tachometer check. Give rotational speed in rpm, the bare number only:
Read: 4000
